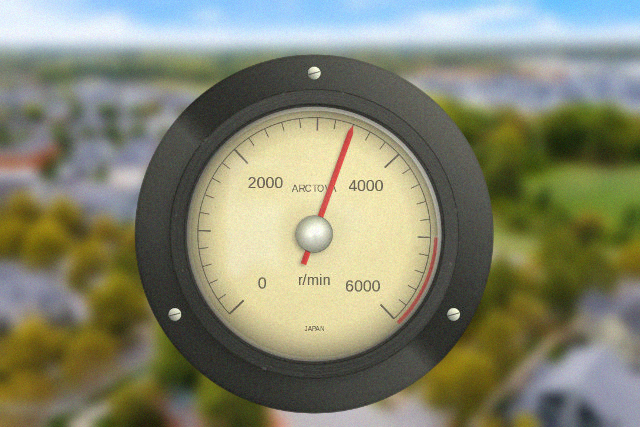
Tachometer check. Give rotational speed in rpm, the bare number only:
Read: 3400
